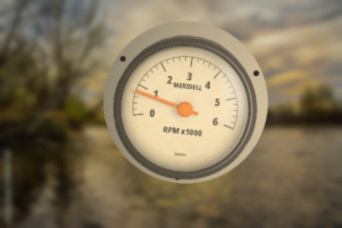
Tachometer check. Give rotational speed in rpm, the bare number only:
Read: 800
